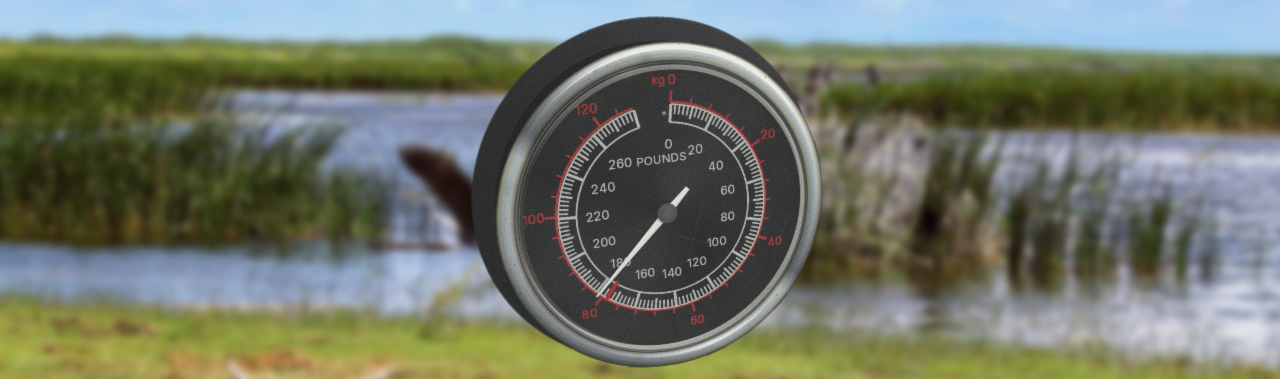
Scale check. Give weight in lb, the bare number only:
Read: 180
